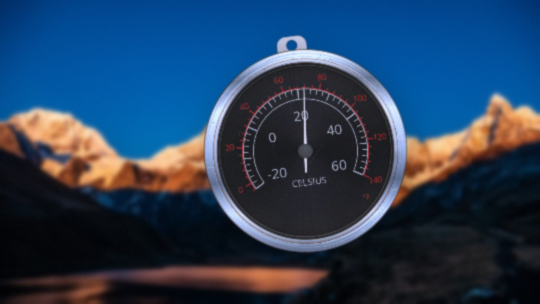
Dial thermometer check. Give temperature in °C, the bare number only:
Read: 22
